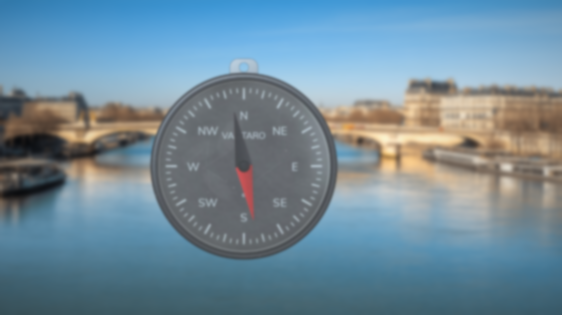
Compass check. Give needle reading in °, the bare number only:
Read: 170
